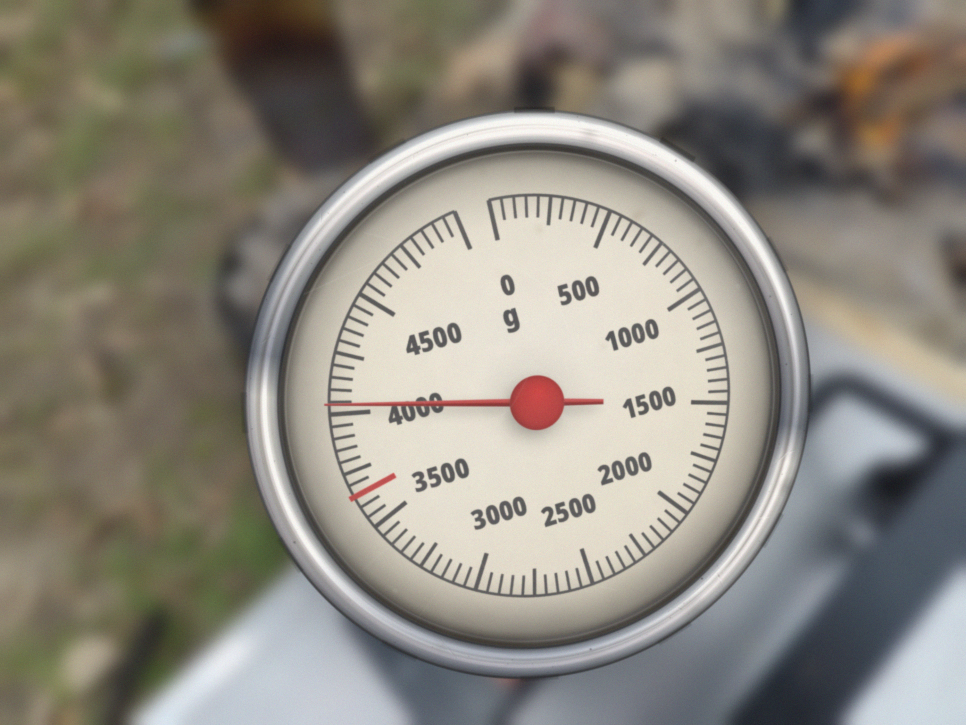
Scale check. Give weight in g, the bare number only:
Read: 4050
